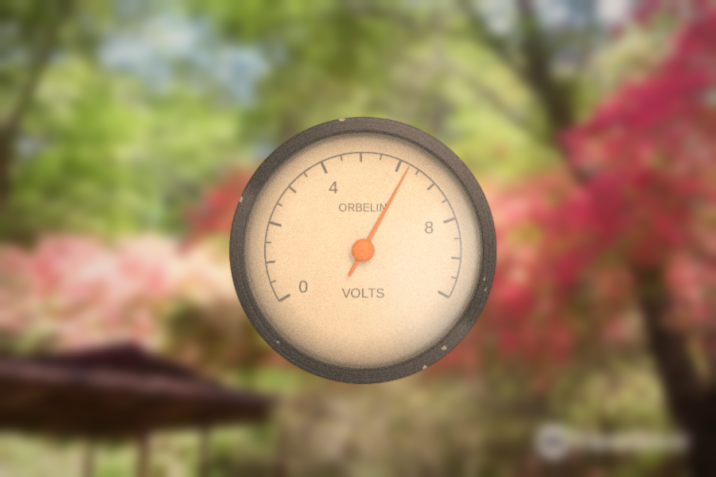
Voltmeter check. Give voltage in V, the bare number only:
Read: 6.25
